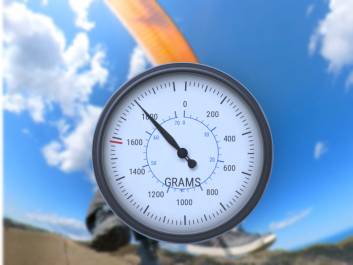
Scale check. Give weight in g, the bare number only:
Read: 1800
